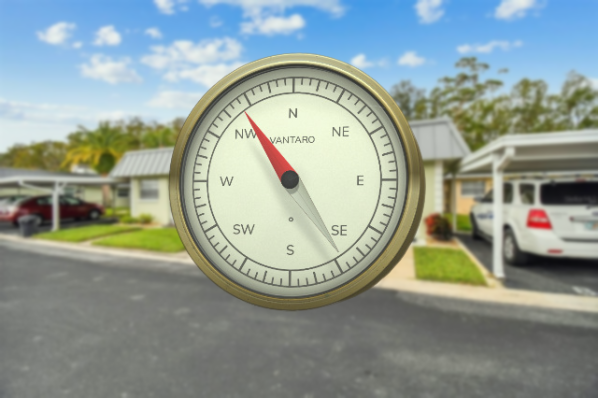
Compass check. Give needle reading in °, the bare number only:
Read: 325
